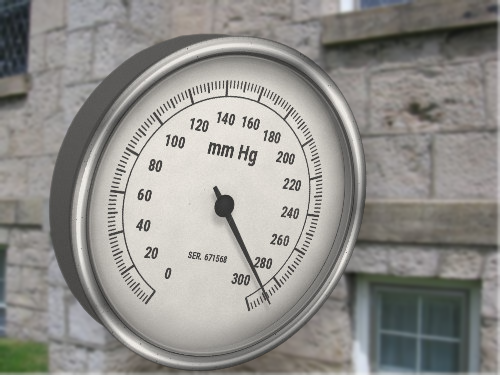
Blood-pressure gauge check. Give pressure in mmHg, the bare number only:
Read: 290
